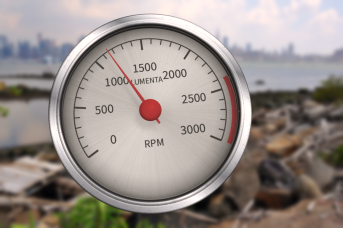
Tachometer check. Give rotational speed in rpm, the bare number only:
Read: 1150
